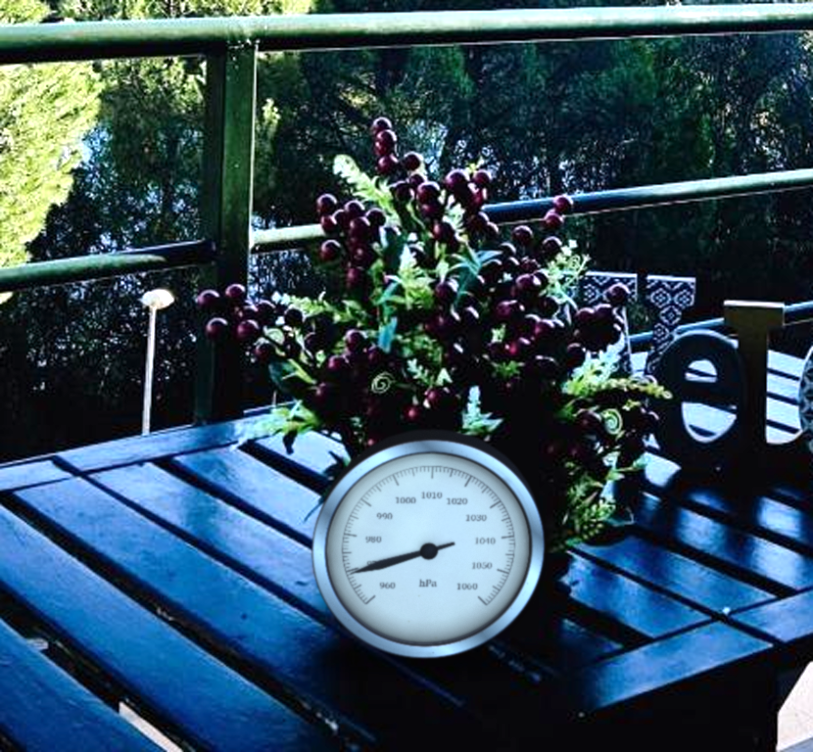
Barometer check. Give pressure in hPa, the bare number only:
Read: 970
